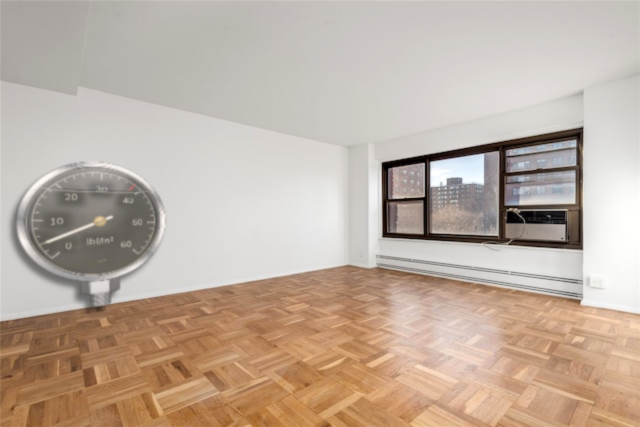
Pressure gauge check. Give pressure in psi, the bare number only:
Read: 4
